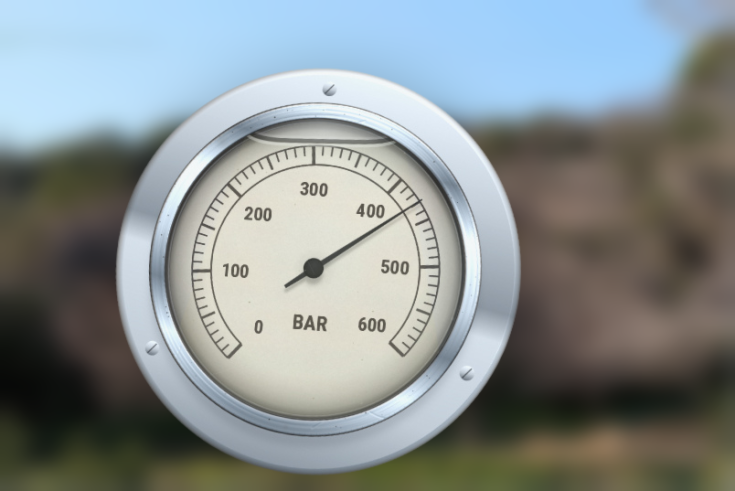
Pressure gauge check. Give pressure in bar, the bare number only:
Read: 430
